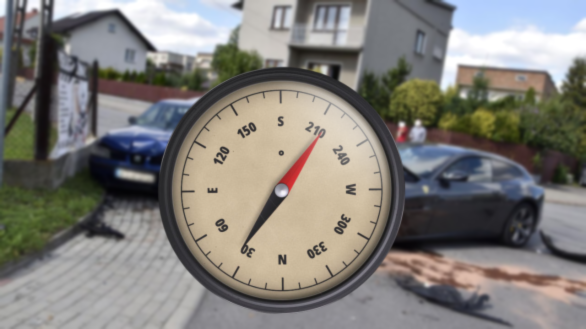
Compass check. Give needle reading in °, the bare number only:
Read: 215
